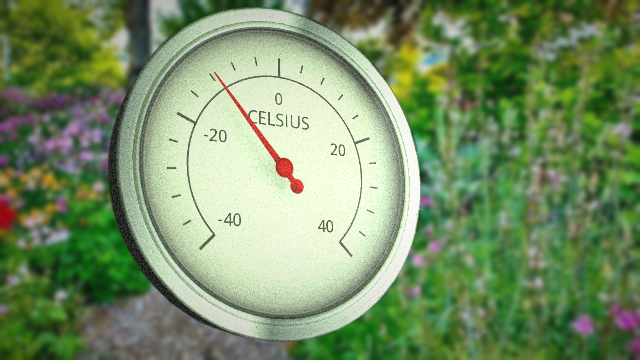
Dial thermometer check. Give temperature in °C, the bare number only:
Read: -12
